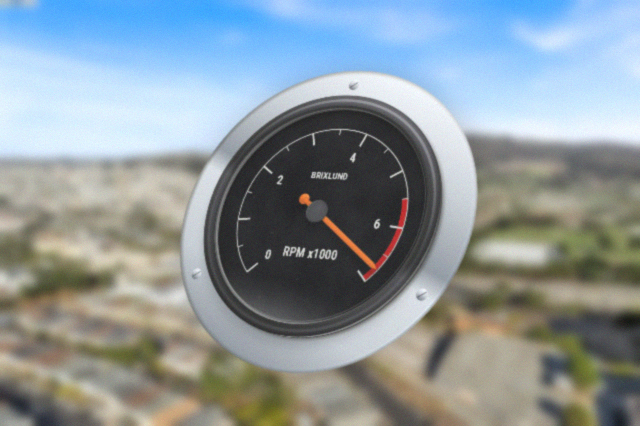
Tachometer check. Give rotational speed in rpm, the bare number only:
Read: 6750
